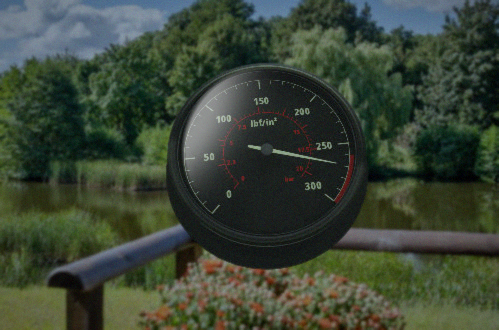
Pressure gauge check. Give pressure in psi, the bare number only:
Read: 270
